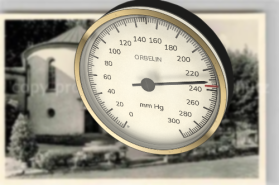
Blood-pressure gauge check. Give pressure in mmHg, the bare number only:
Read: 230
